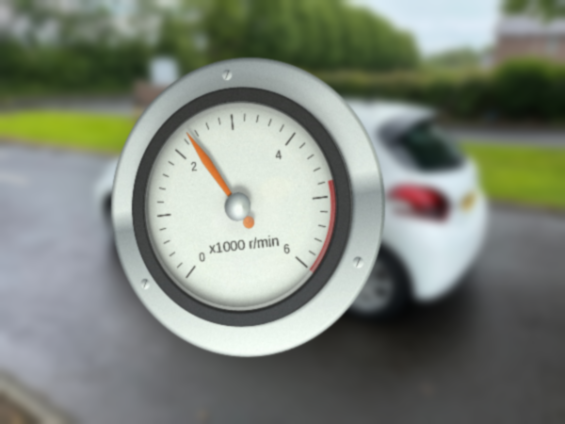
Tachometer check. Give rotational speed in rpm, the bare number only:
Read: 2300
